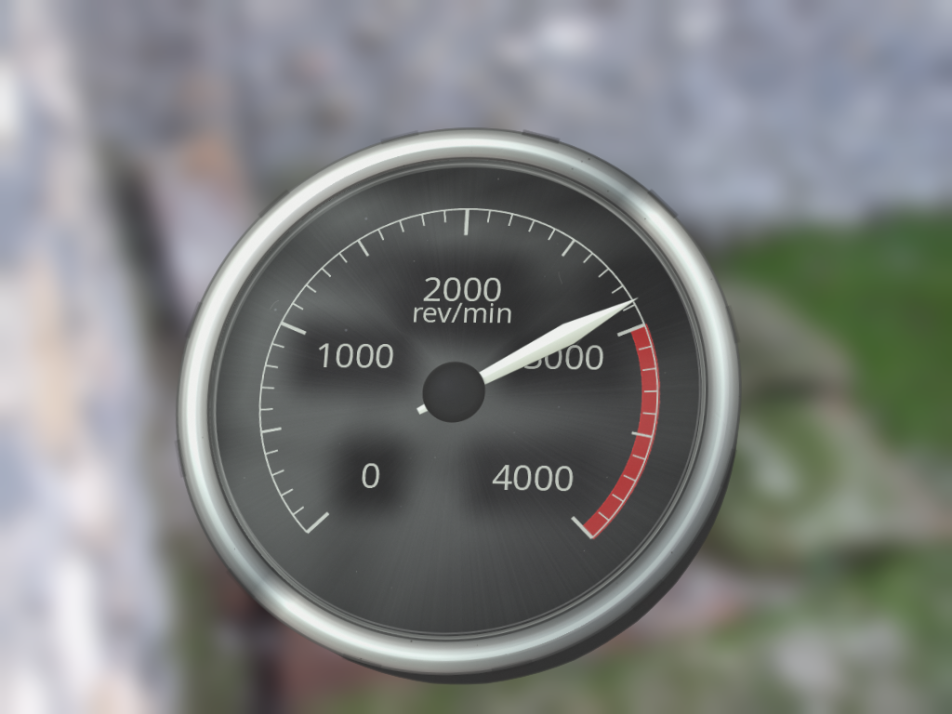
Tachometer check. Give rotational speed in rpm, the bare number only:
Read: 2900
